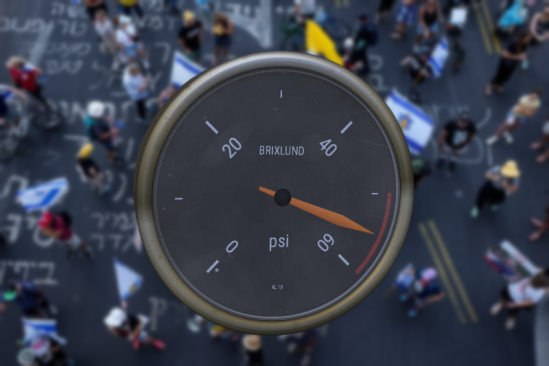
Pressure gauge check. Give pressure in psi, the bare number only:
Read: 55
